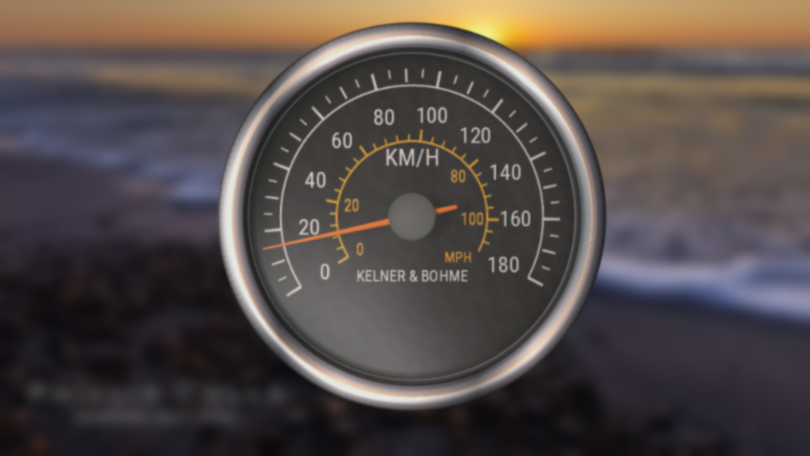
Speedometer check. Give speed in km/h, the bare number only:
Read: 15
